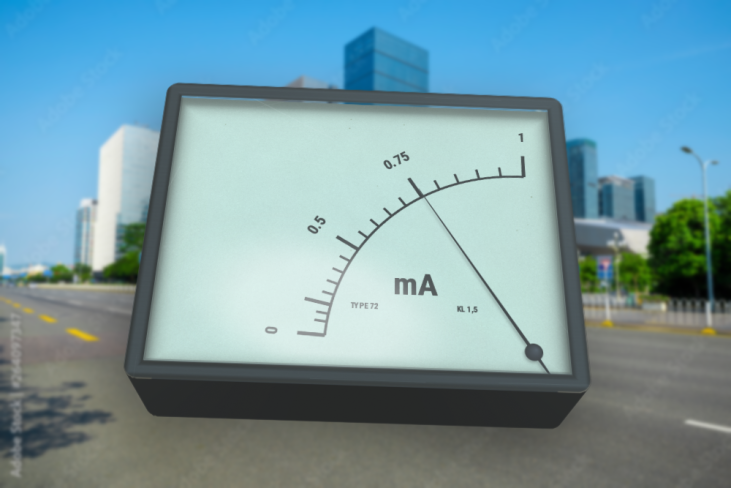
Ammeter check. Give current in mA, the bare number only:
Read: 0.75
